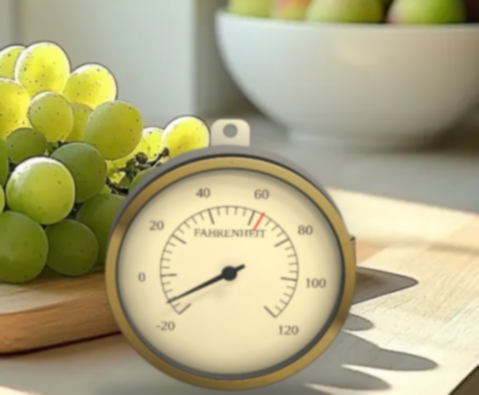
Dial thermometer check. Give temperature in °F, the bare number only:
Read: -12
